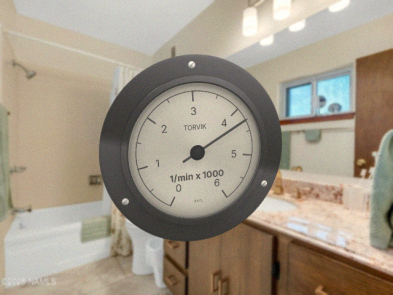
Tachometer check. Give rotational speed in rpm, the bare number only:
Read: 4250
